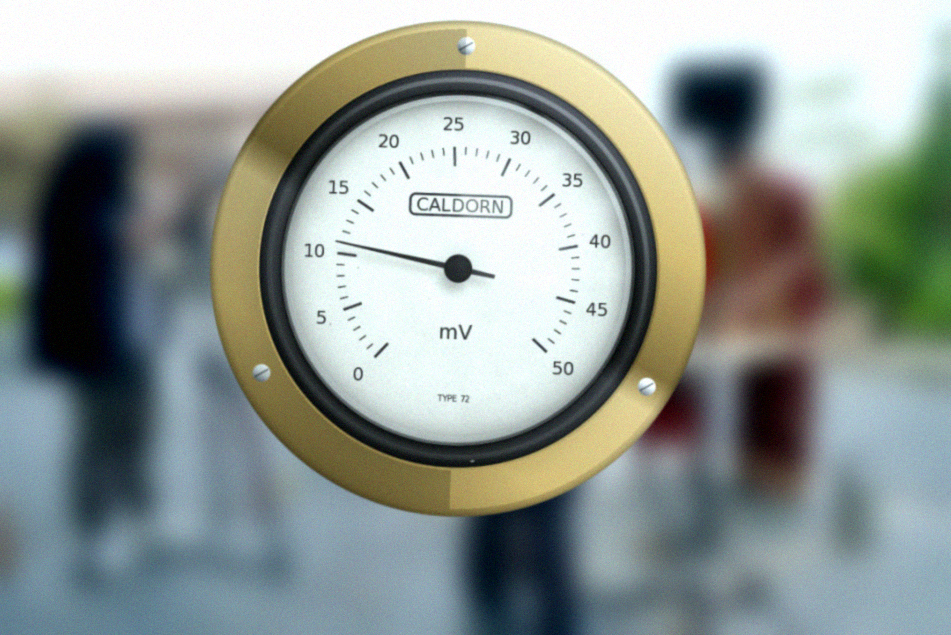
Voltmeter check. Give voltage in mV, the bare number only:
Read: 11
